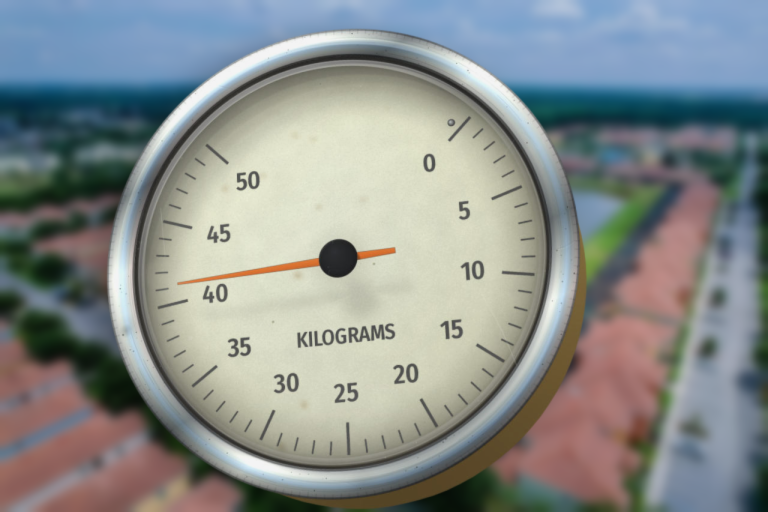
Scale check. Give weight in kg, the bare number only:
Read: 41
